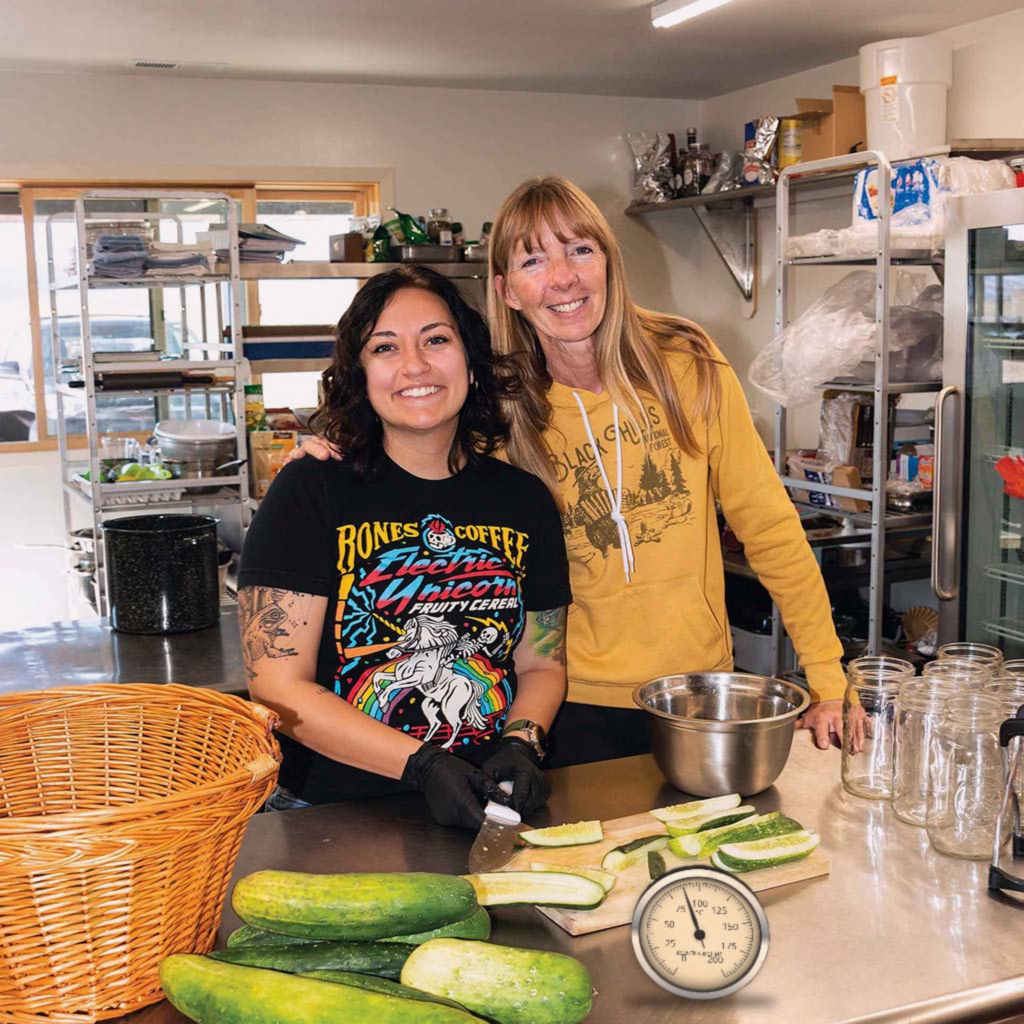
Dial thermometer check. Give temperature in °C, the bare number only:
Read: 87.5
